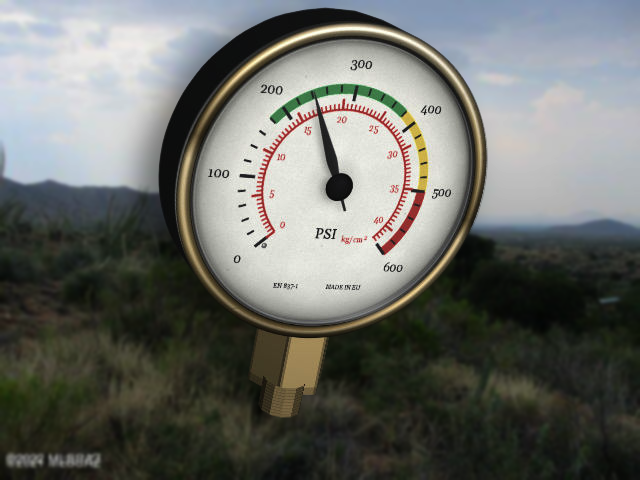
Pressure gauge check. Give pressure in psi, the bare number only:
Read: 240
